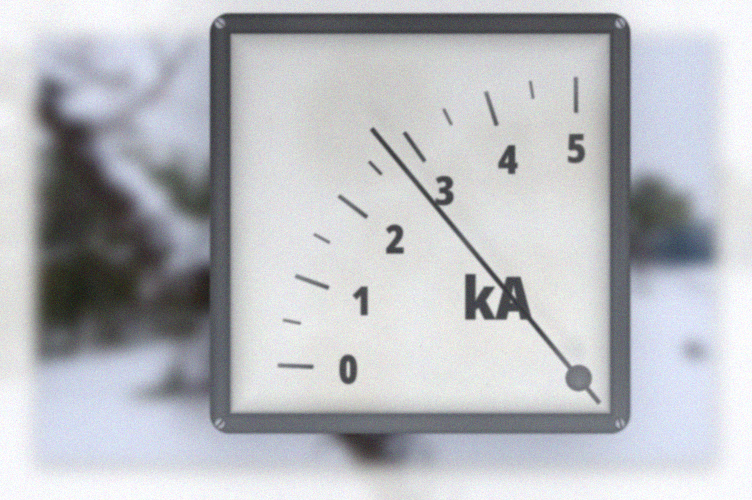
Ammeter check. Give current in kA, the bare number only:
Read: 2.75
